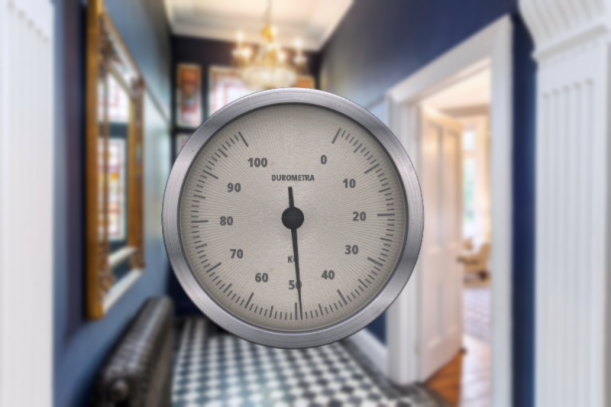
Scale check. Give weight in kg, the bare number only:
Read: 49
